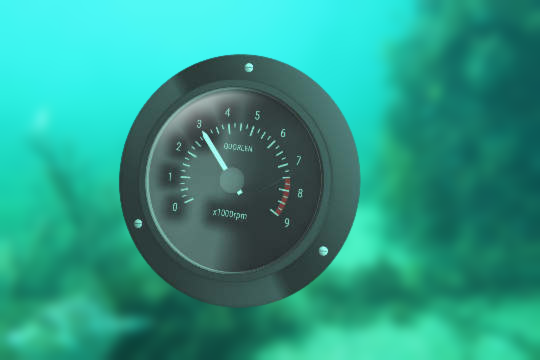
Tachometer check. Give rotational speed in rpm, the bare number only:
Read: 3000
